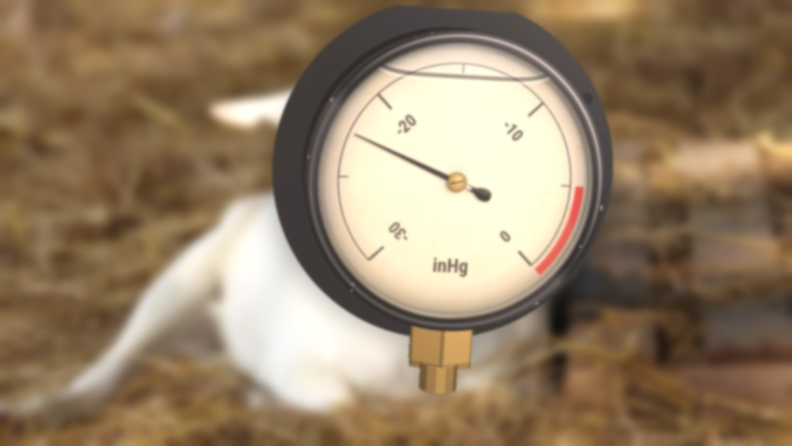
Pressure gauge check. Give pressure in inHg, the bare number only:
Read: -22.5
